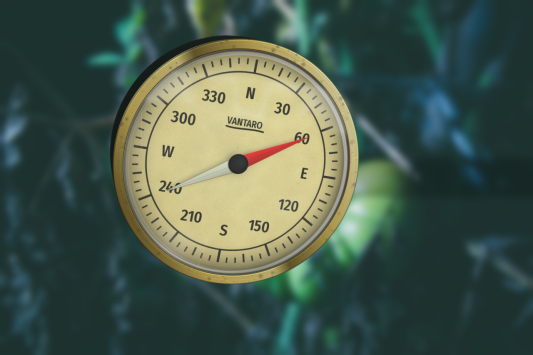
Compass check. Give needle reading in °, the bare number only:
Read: 60
